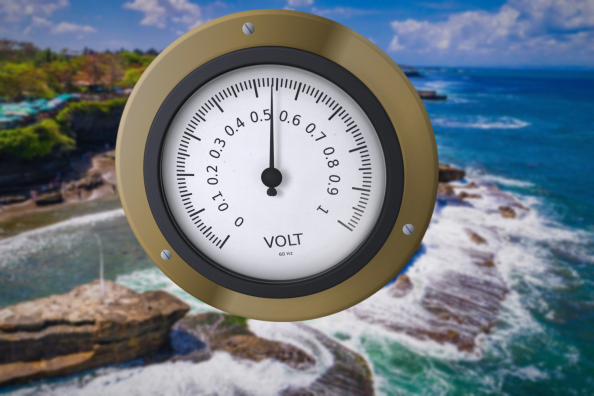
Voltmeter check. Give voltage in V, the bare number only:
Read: 0.54
